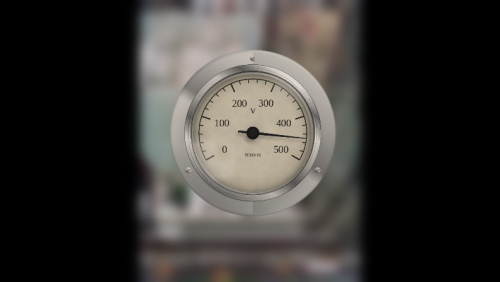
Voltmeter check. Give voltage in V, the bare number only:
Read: 450
